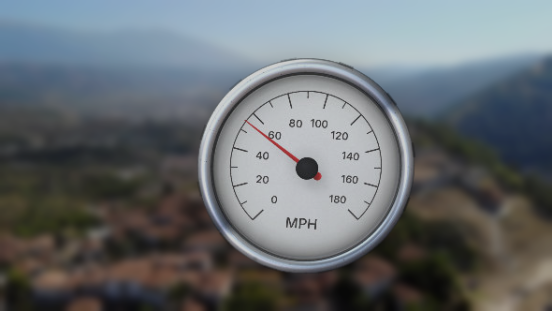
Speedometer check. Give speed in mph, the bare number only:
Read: 55
